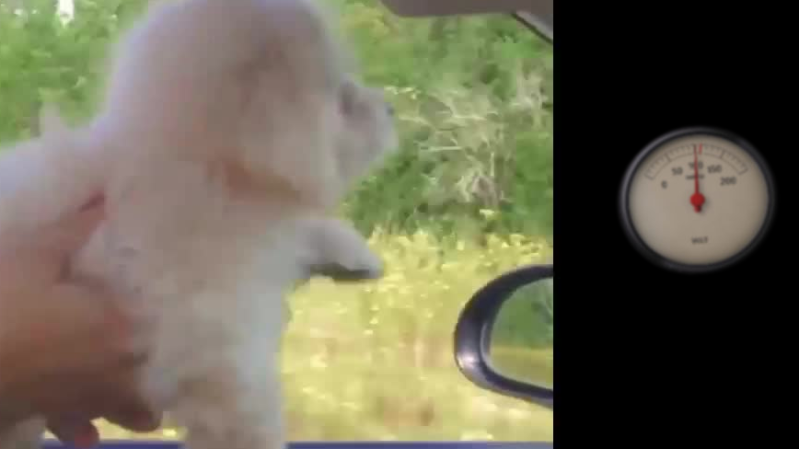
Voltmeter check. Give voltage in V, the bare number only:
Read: 100
